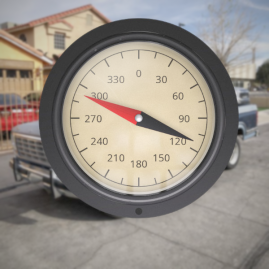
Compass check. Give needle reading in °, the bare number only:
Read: 292.5
